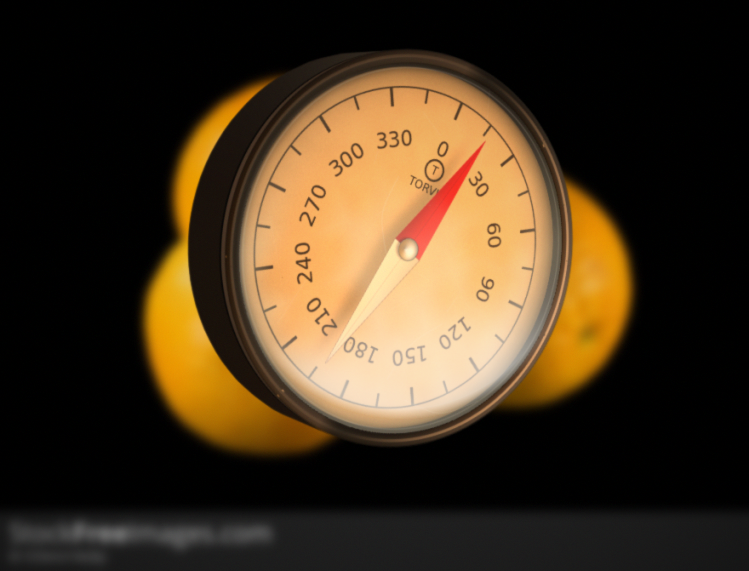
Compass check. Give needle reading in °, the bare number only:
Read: 15
